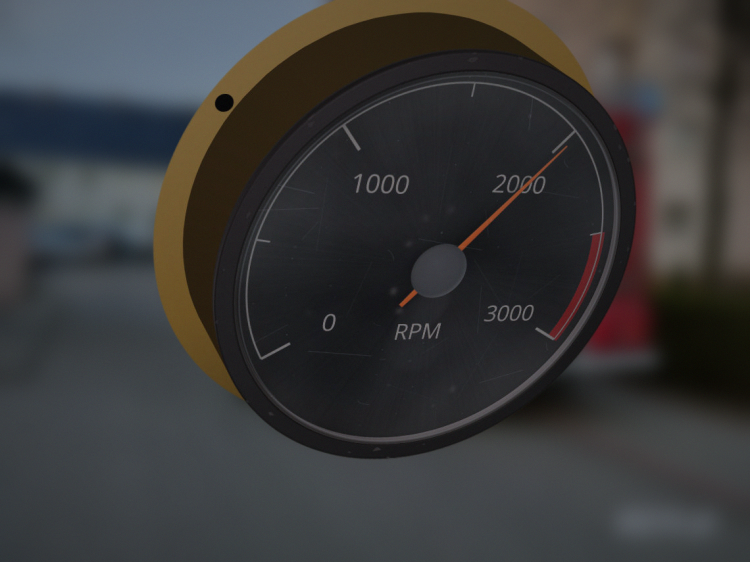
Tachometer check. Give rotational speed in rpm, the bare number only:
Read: 2000
